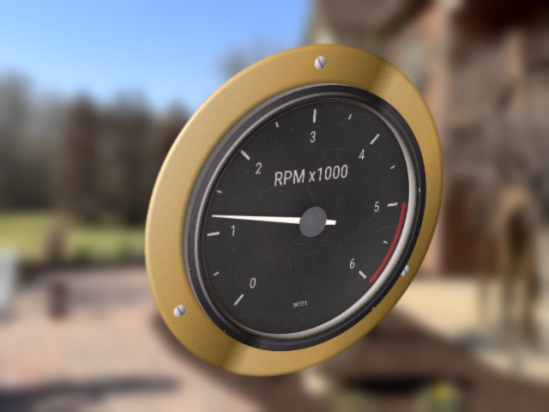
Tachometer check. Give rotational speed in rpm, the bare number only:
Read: 1250
